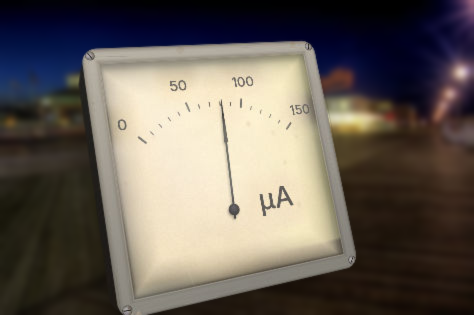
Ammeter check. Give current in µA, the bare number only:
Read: 80
